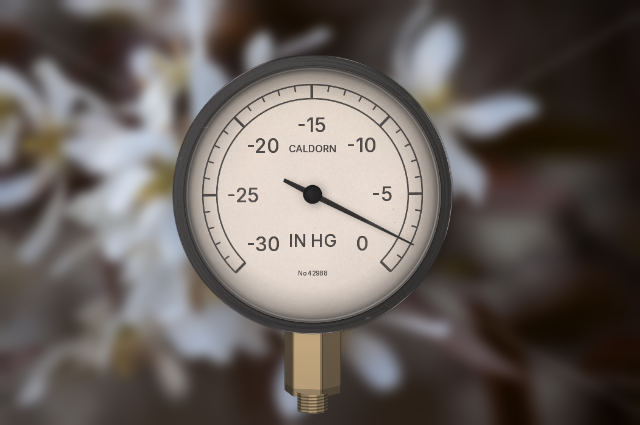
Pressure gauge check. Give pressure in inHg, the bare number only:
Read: -2
